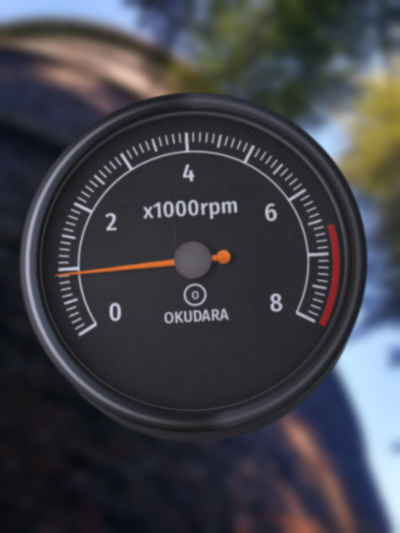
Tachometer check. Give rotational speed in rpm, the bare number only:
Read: 900
